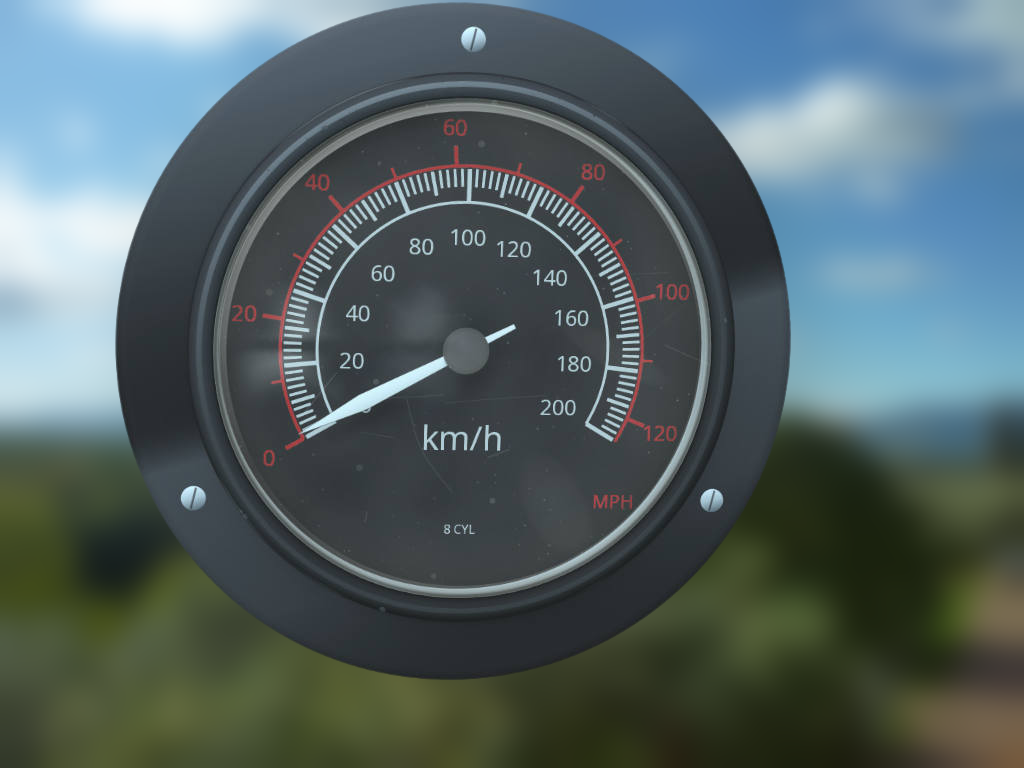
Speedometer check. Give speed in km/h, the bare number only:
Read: 2
